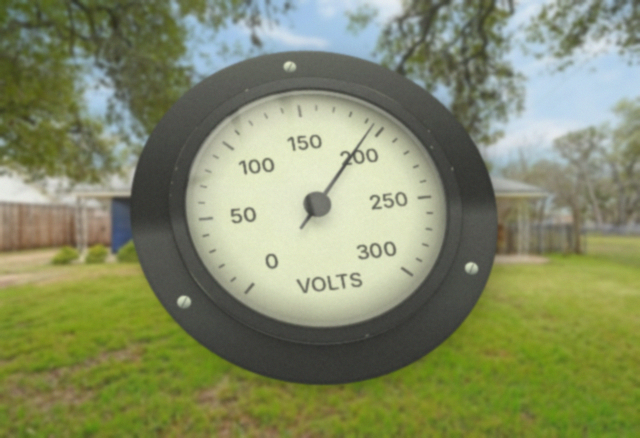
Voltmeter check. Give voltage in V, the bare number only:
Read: 195
